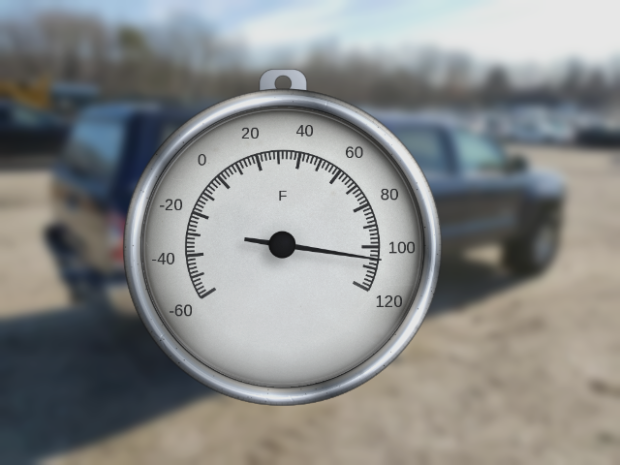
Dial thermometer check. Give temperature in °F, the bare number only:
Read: 106
